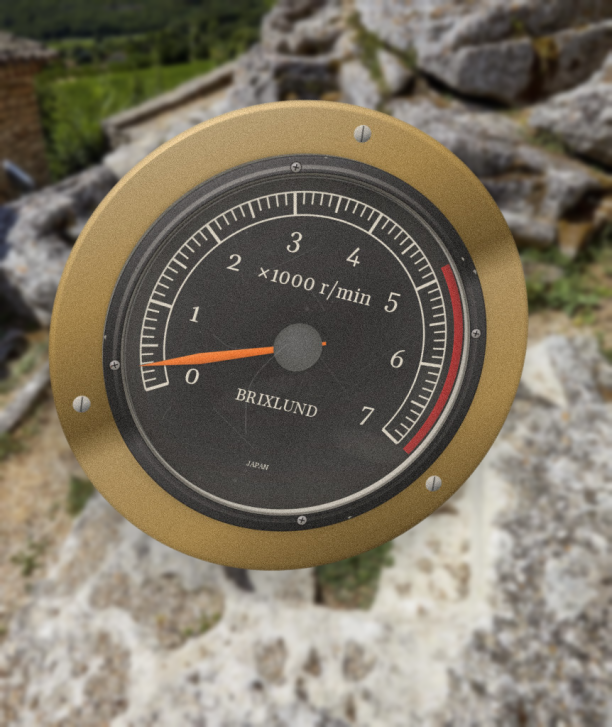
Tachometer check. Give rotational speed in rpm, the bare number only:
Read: 300
